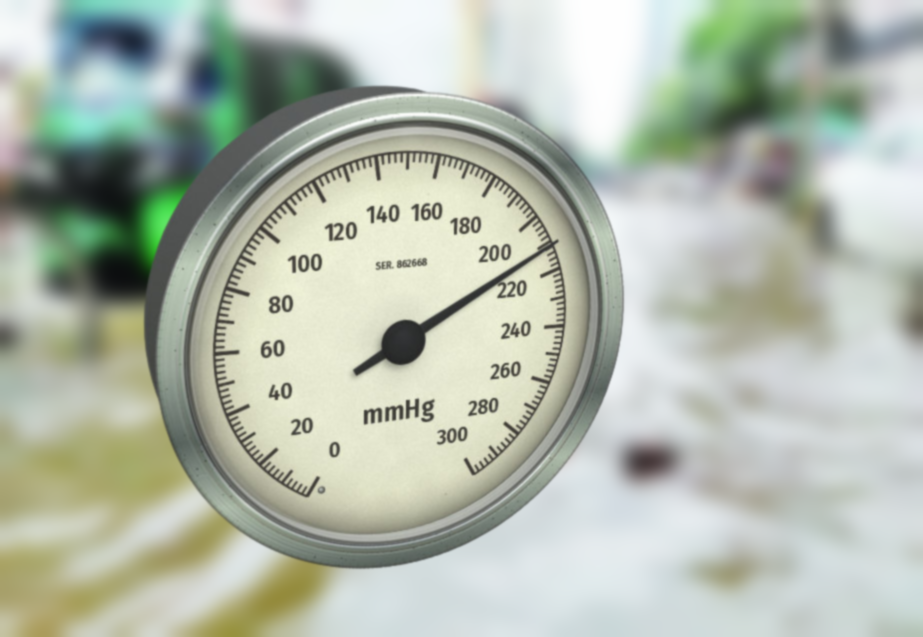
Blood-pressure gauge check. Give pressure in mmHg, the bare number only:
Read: 210
